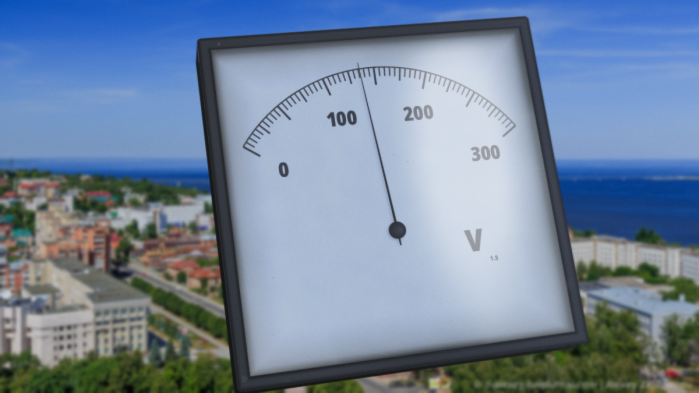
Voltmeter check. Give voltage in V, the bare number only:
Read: 135
